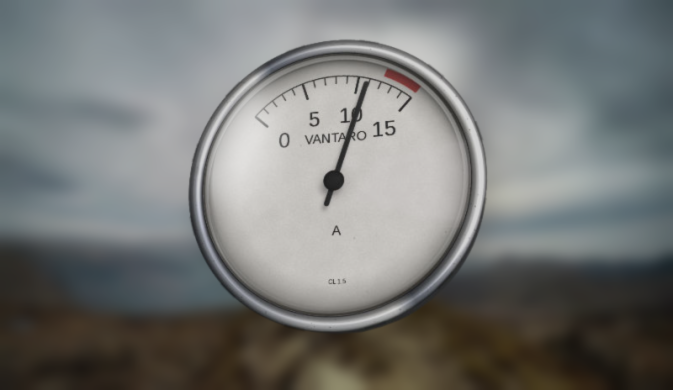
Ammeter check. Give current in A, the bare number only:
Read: 11
